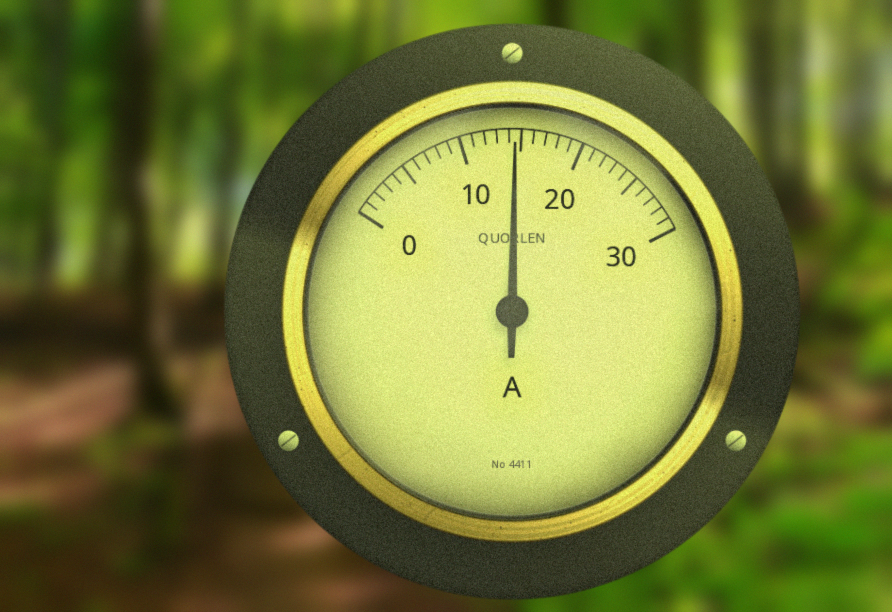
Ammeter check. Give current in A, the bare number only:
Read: 14.5
